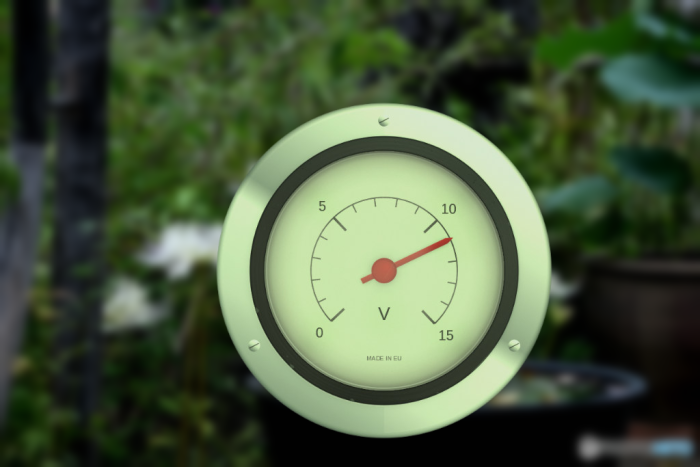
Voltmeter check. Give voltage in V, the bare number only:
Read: 11
